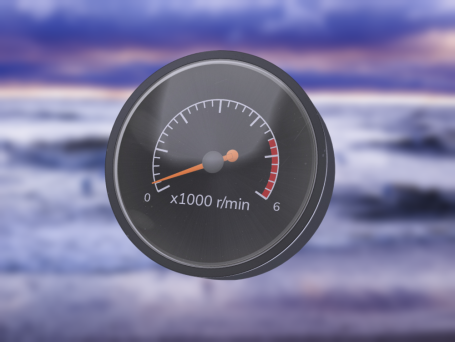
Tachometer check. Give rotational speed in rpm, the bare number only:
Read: 200
